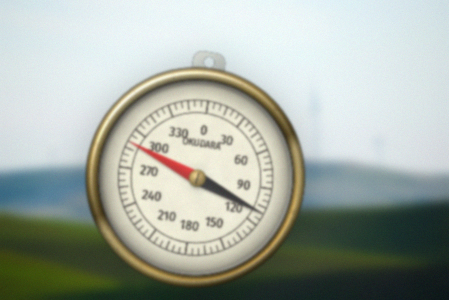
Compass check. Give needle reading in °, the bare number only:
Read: 290
